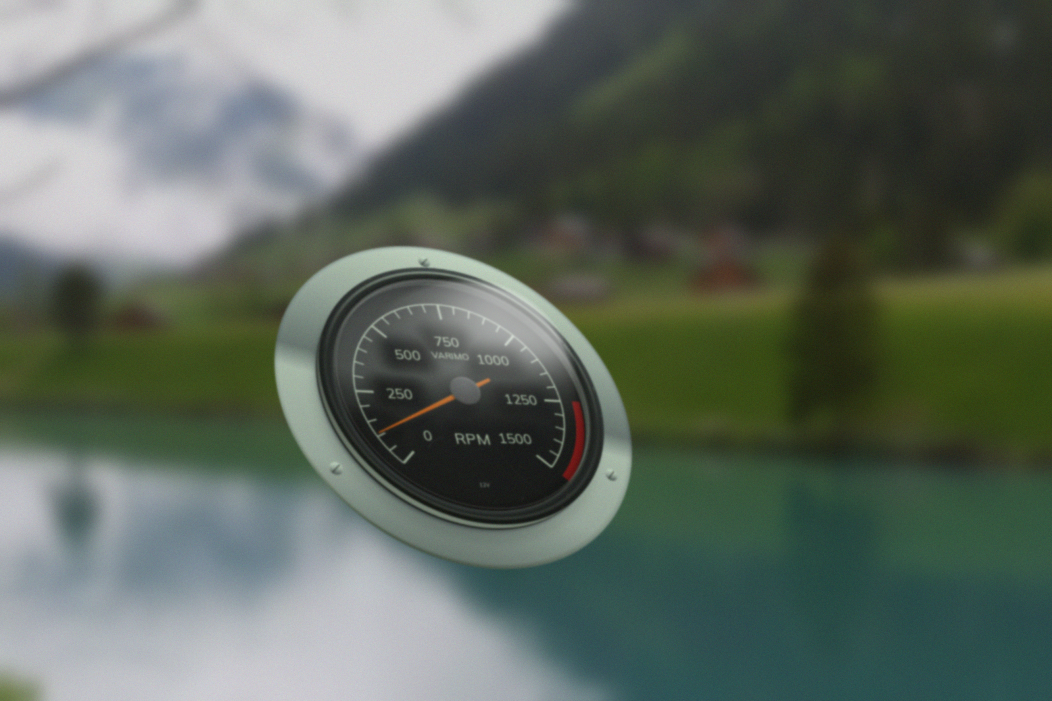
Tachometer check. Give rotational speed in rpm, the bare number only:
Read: 100
